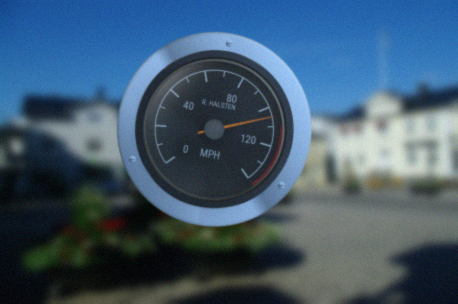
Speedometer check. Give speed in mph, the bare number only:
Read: 105
